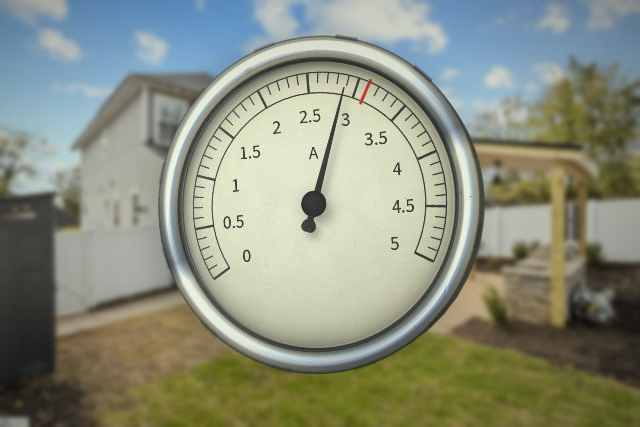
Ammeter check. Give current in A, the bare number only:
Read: 2.9
